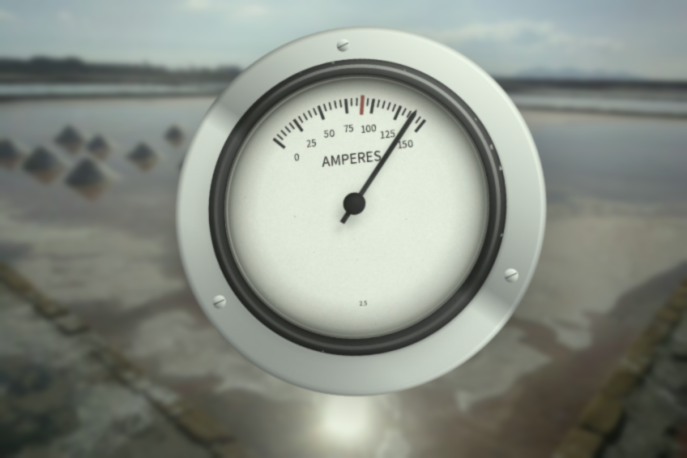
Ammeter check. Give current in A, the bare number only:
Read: 140
